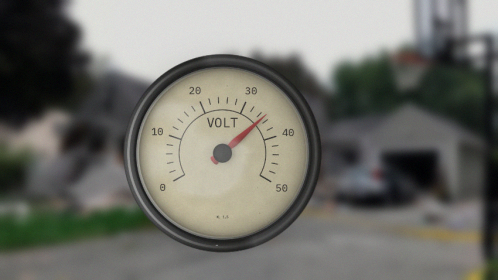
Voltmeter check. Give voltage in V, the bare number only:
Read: 35
